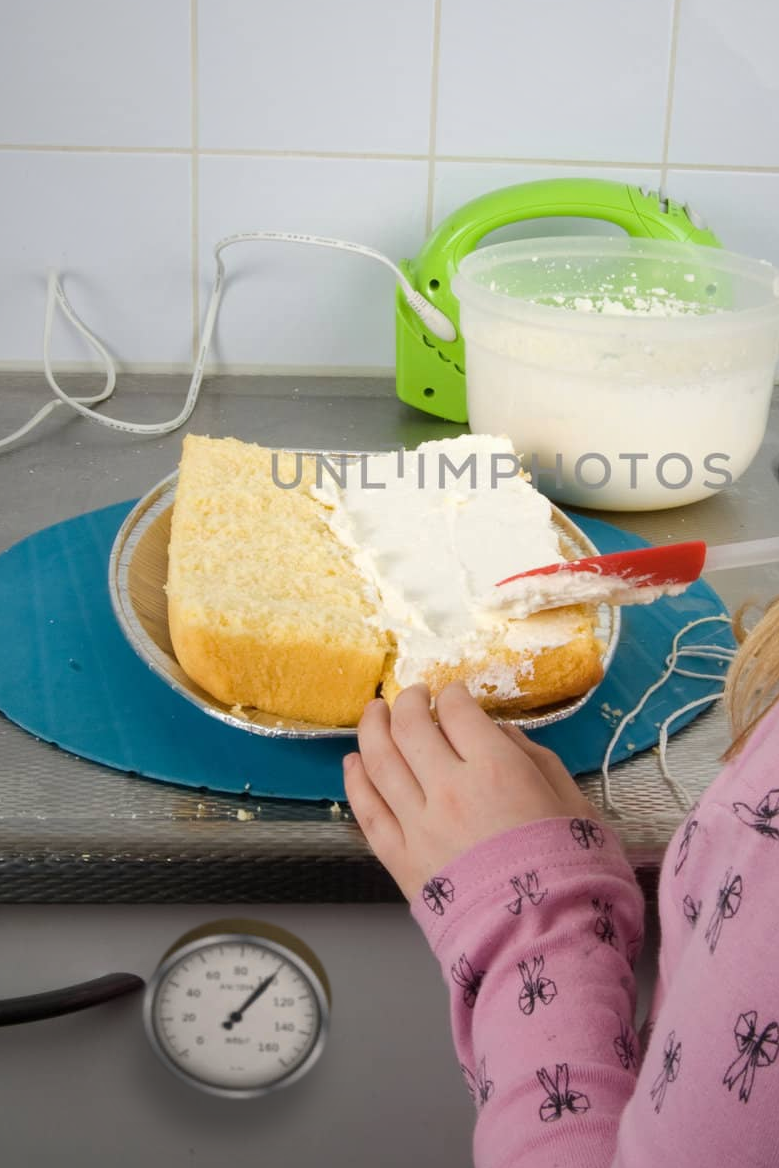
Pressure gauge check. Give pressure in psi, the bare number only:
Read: 100
